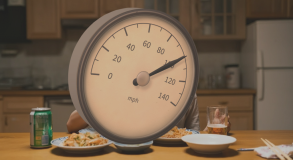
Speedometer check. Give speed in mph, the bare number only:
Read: 100
